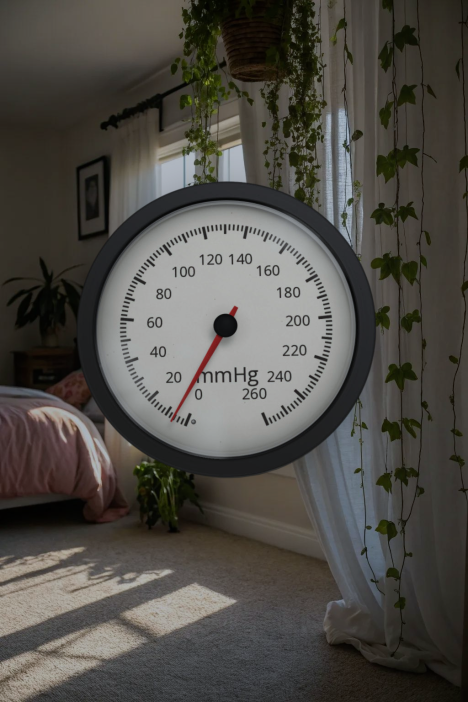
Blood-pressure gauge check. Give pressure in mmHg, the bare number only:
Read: 6
